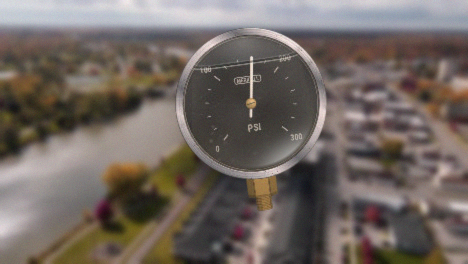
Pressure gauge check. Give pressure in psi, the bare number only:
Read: 160
